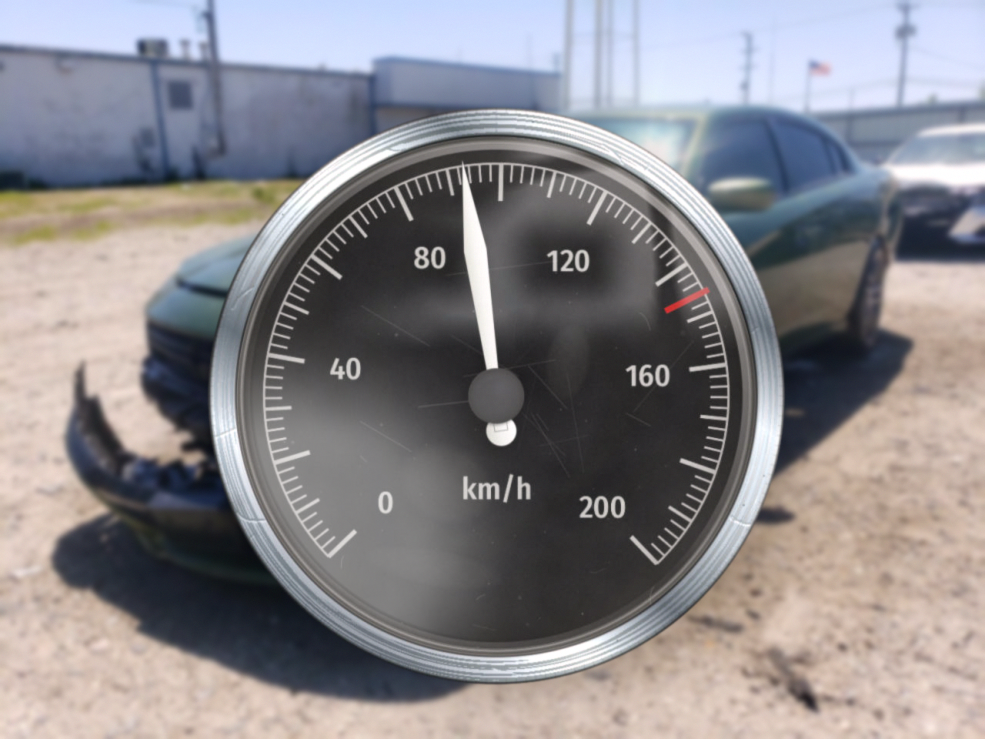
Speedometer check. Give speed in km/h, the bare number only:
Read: 93
